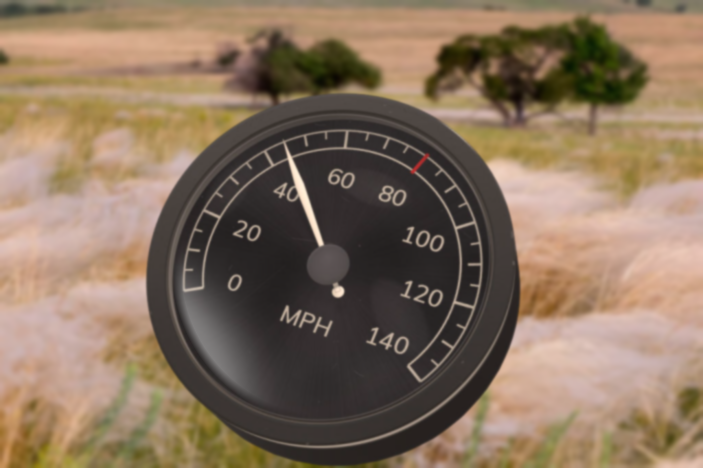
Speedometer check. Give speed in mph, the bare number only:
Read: 45
